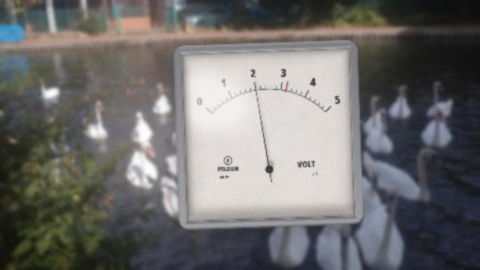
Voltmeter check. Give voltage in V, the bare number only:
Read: 2
